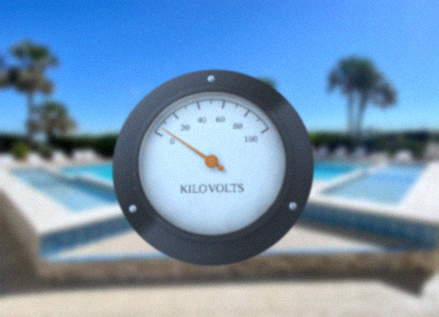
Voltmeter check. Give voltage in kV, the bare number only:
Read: 5
